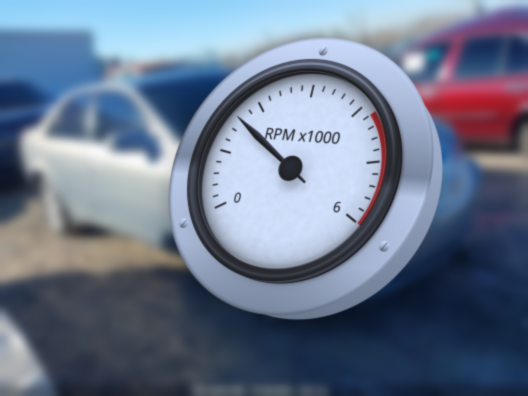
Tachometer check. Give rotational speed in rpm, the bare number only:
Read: 1600
